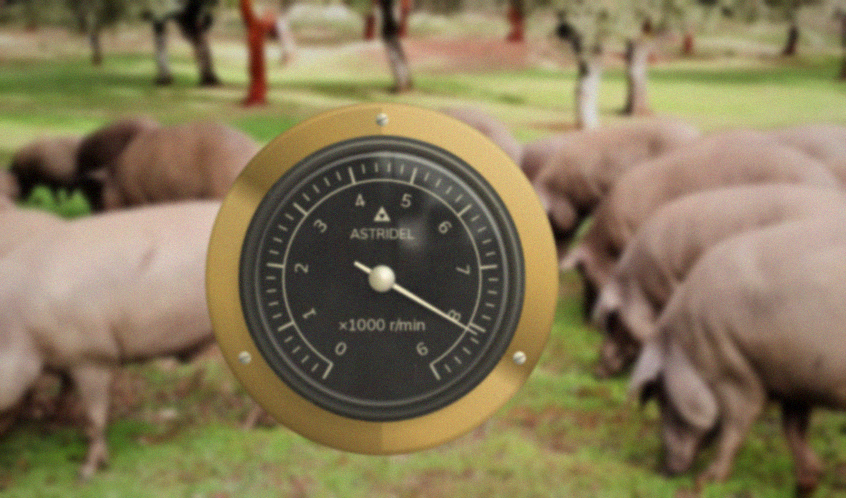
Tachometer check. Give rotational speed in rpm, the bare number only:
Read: 8100
